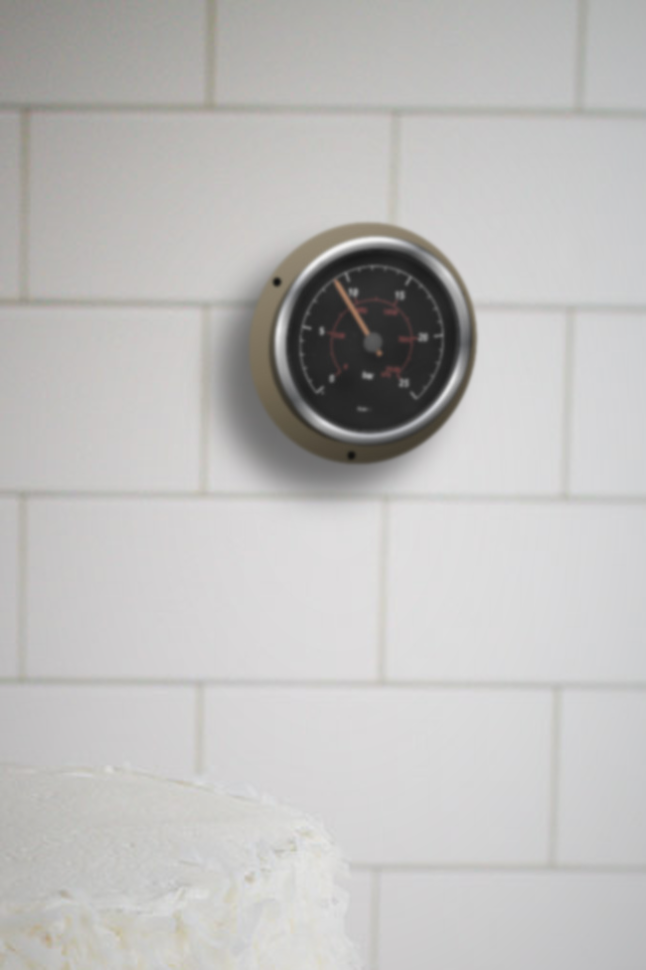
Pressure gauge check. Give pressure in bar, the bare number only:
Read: 9
